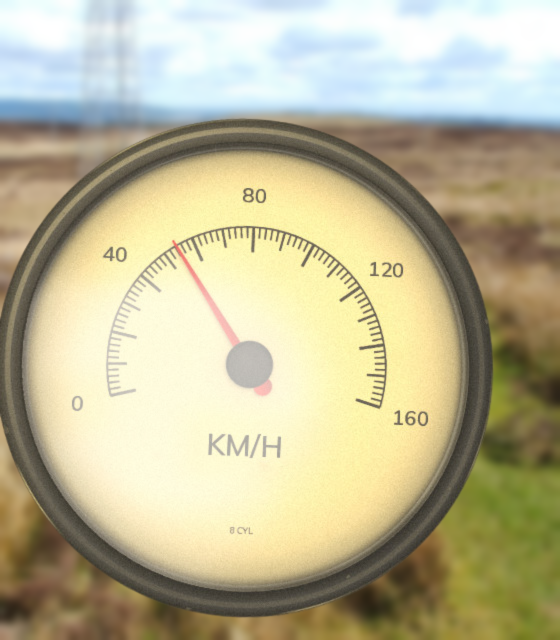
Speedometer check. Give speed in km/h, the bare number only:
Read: 54
